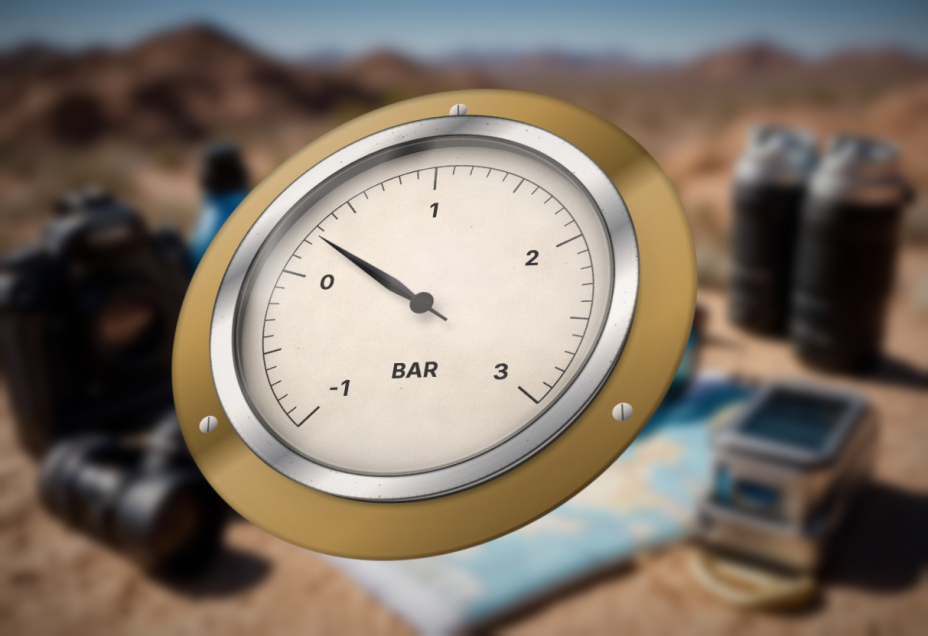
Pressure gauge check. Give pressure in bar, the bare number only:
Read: 0.25
